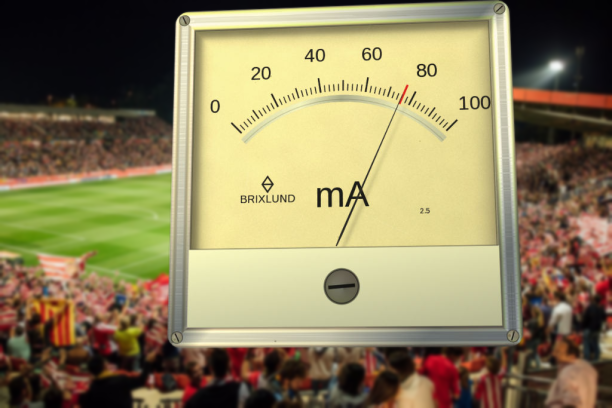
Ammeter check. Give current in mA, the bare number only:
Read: 76
